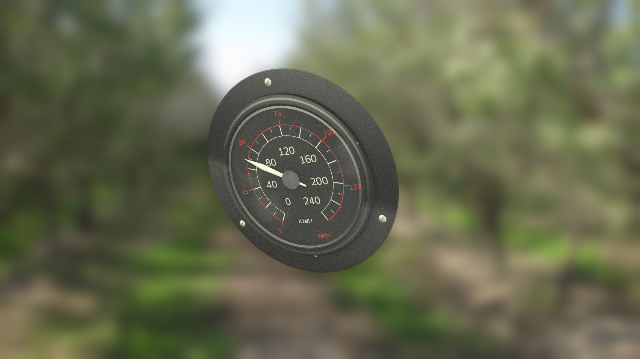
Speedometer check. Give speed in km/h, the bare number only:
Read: 70
